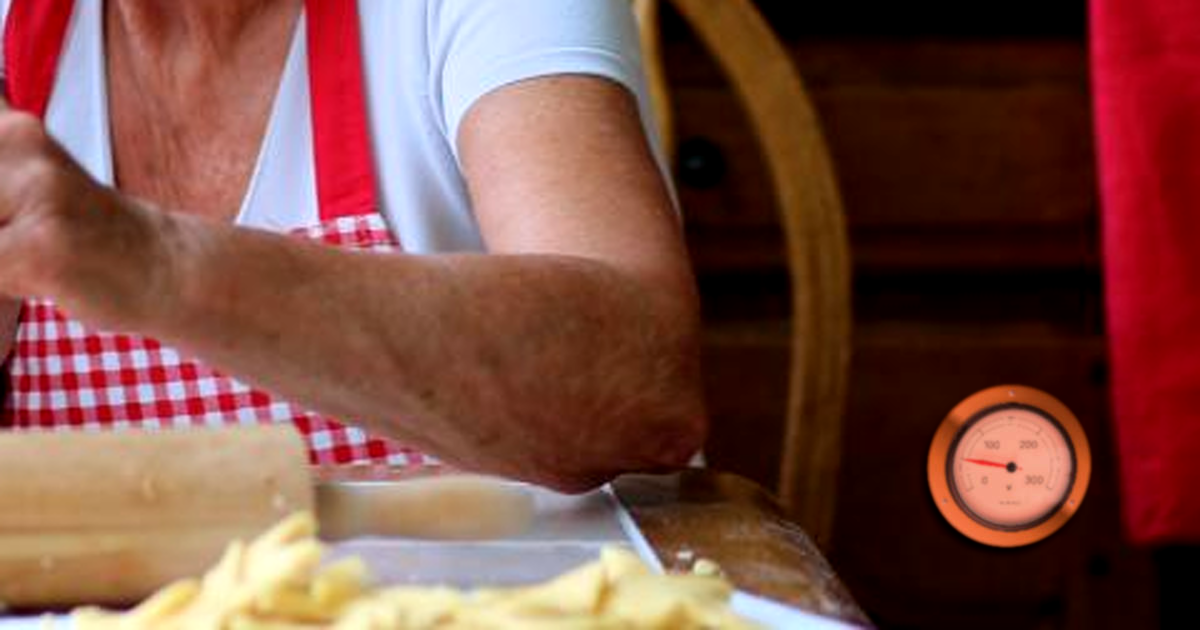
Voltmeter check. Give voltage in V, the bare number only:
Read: 50
